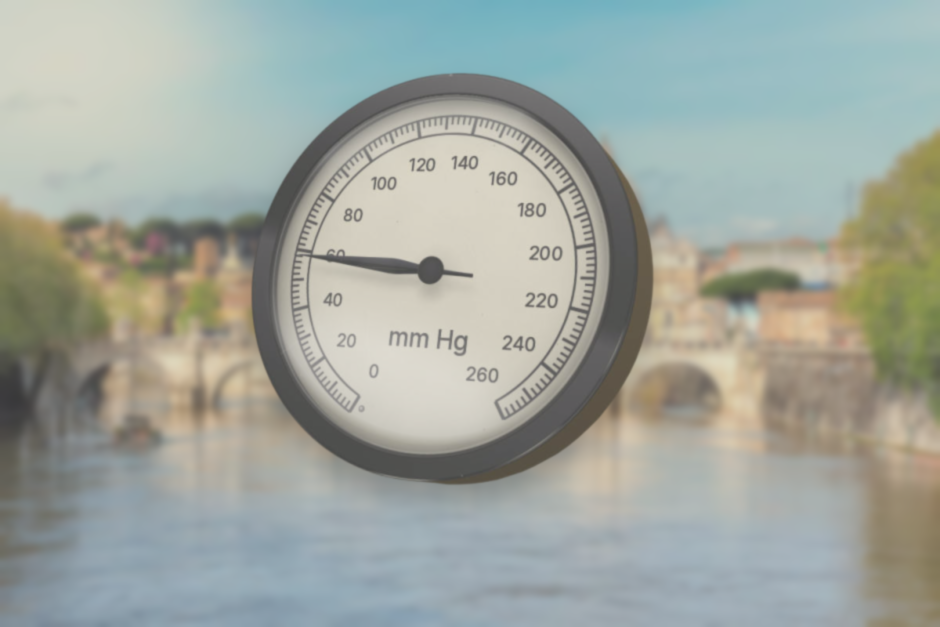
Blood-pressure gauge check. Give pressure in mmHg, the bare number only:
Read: 58
